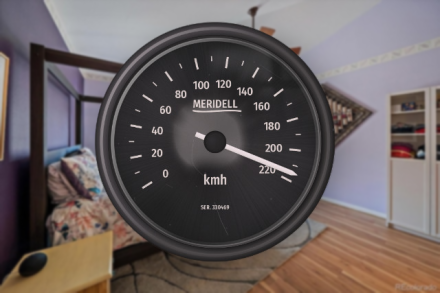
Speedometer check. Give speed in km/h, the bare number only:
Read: 215
